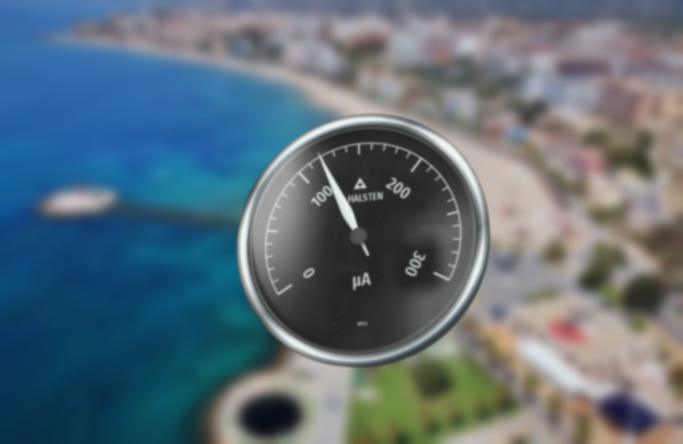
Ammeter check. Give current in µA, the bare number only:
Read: 120
